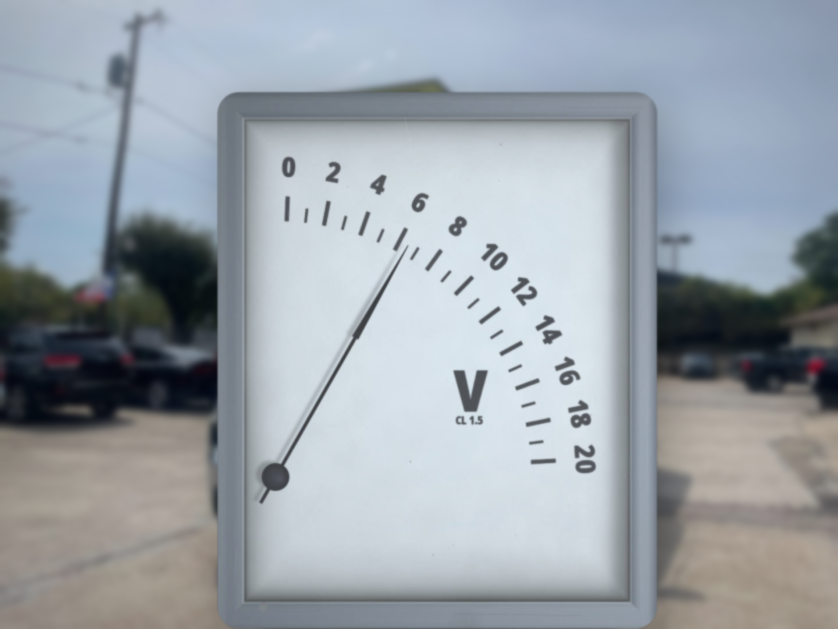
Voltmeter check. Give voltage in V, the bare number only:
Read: 6.5
